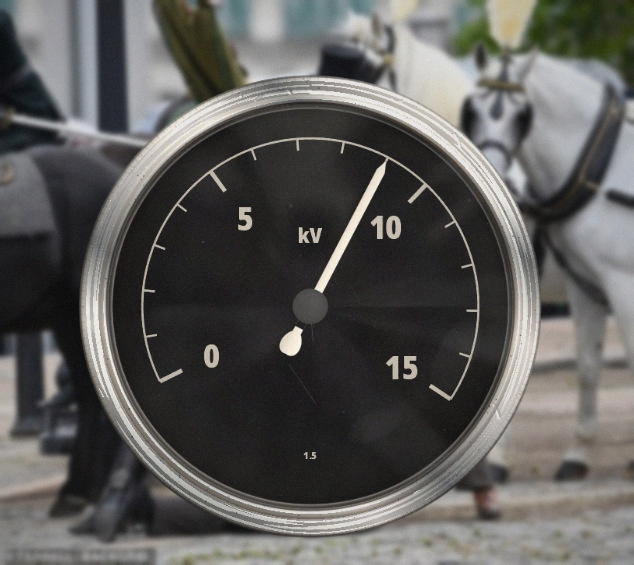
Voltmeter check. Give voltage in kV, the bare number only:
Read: 9
